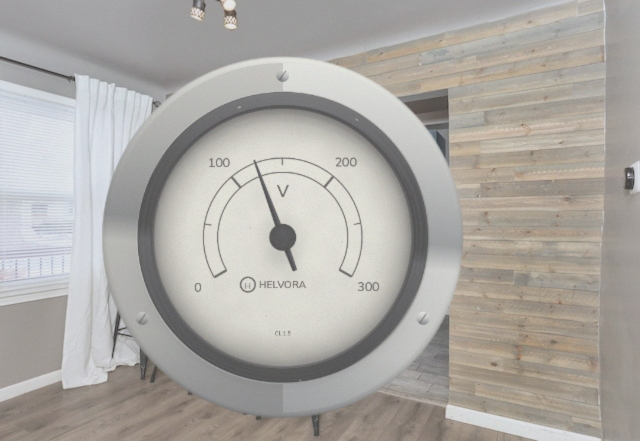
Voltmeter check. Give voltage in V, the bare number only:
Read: 125
